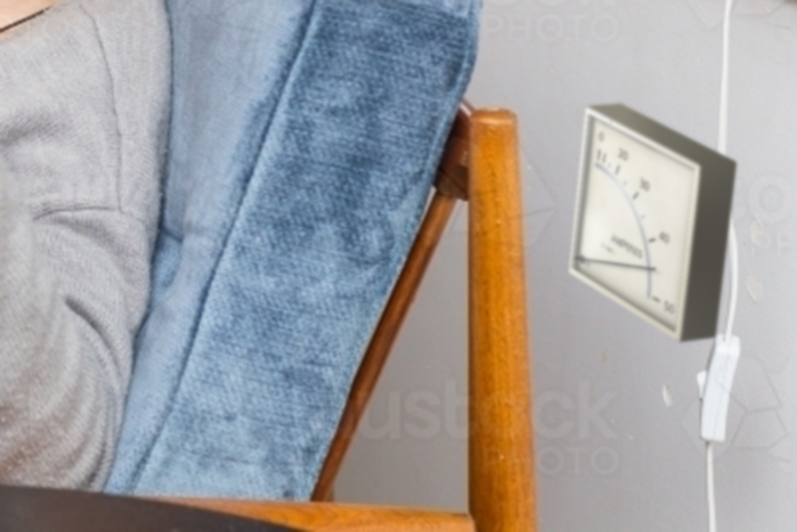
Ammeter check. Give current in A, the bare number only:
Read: 45
